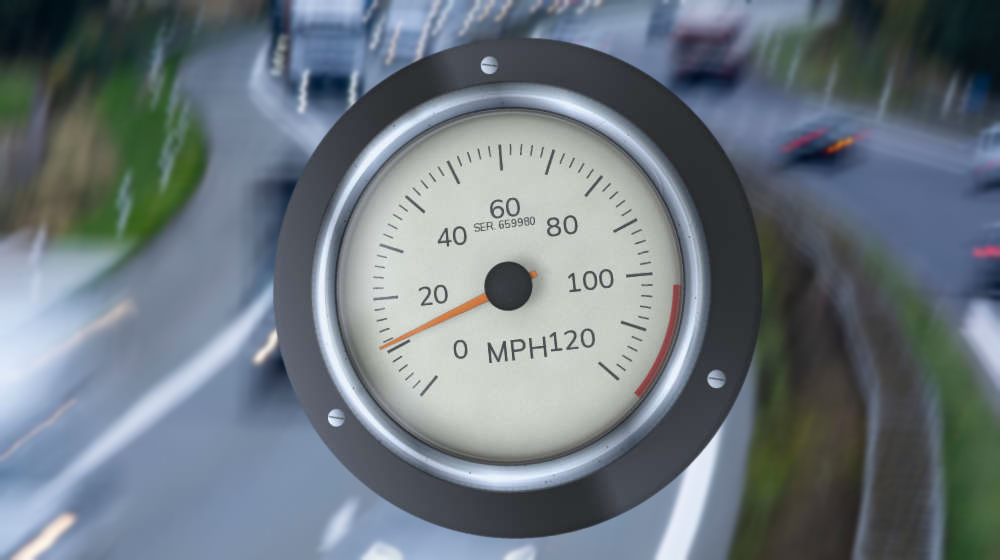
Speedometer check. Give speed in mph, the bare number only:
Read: 11
